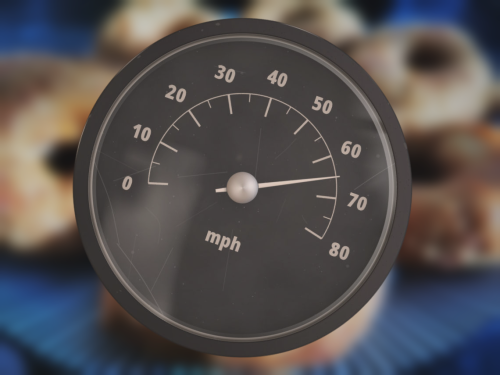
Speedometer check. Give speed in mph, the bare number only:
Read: 65
